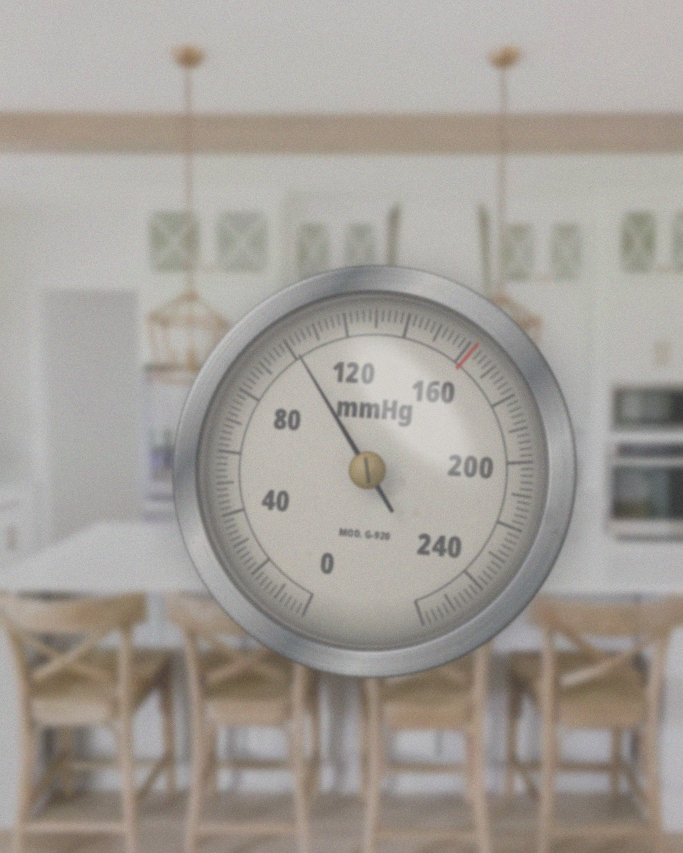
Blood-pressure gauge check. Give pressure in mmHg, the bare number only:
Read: 102
